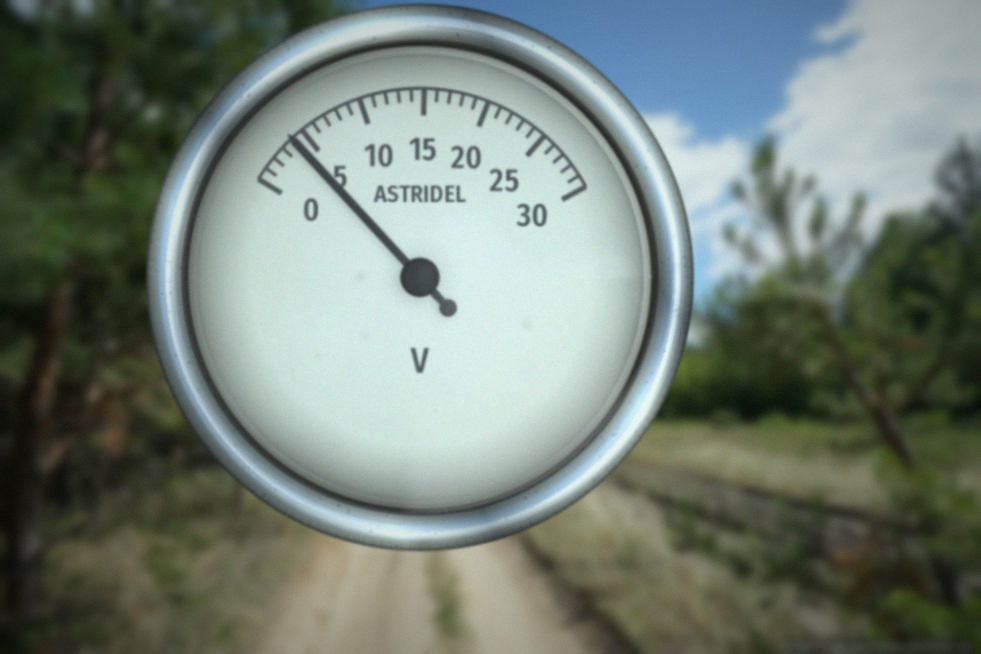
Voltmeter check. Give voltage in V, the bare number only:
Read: 4
